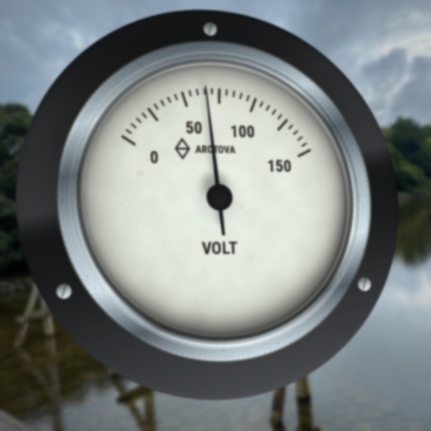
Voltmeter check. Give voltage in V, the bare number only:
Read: 65
